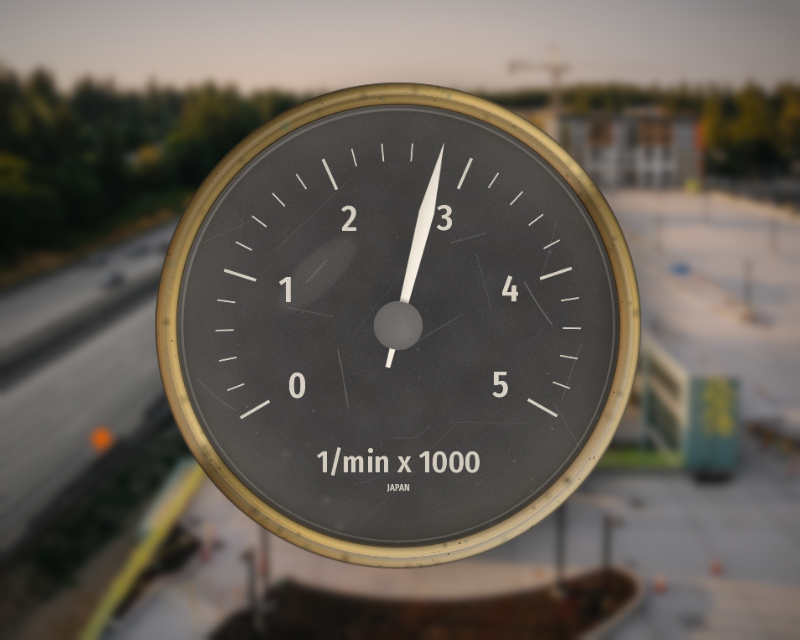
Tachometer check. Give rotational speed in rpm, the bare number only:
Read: 2800
